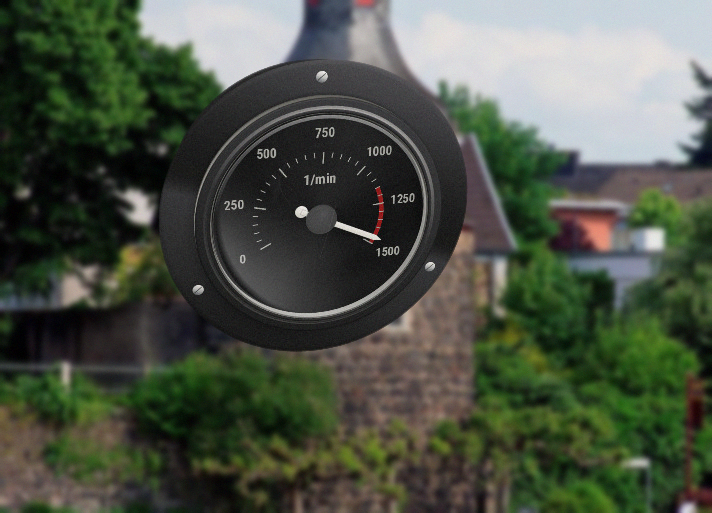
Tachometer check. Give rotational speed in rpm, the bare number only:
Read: 1450
